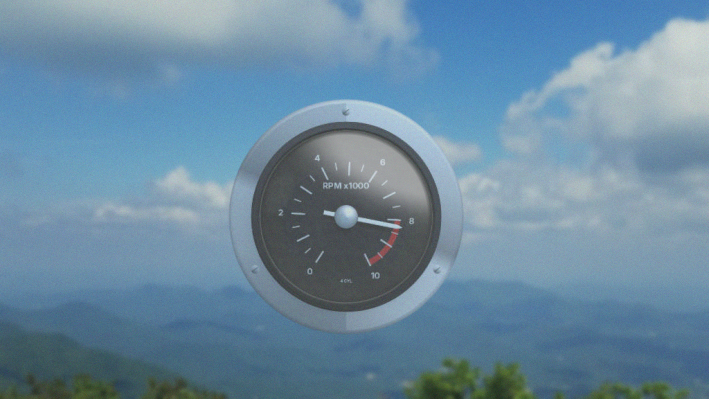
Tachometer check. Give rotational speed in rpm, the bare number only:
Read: 8250
